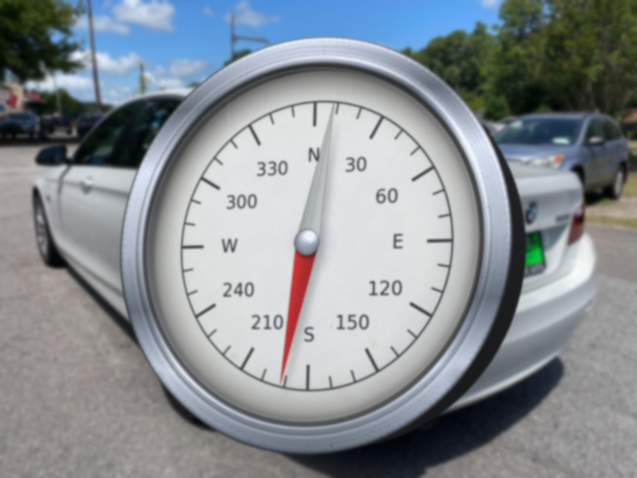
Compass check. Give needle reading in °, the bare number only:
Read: 190
